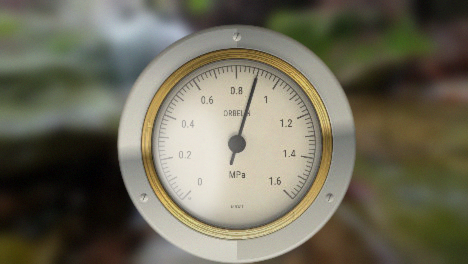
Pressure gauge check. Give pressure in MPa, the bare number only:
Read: 0.9
